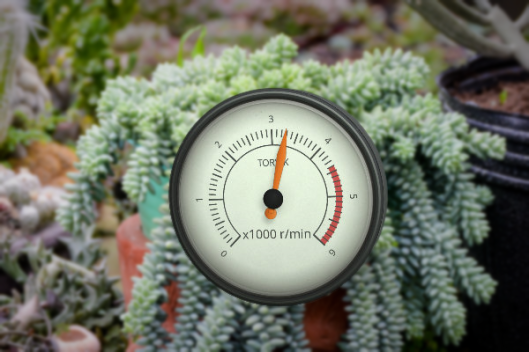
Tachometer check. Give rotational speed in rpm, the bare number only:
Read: 3300
